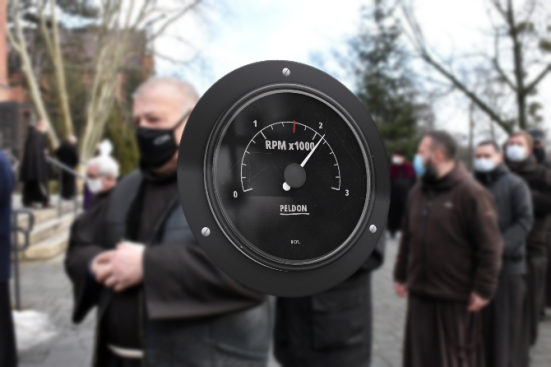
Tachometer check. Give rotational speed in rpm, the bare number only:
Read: 2100
